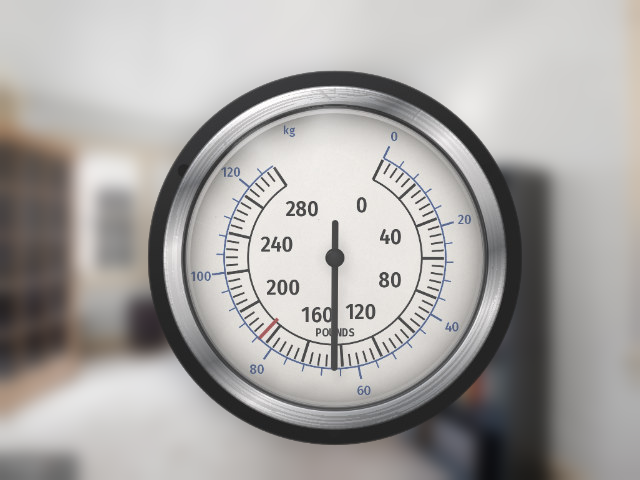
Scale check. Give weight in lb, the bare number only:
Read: 144
